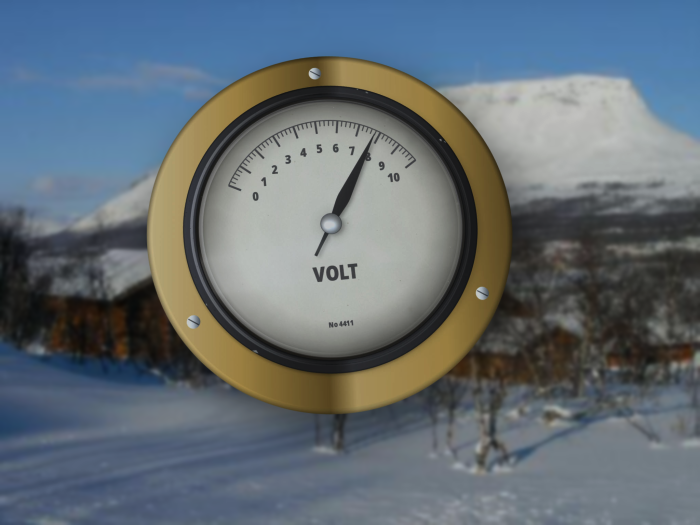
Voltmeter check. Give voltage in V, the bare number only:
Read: 7.8
